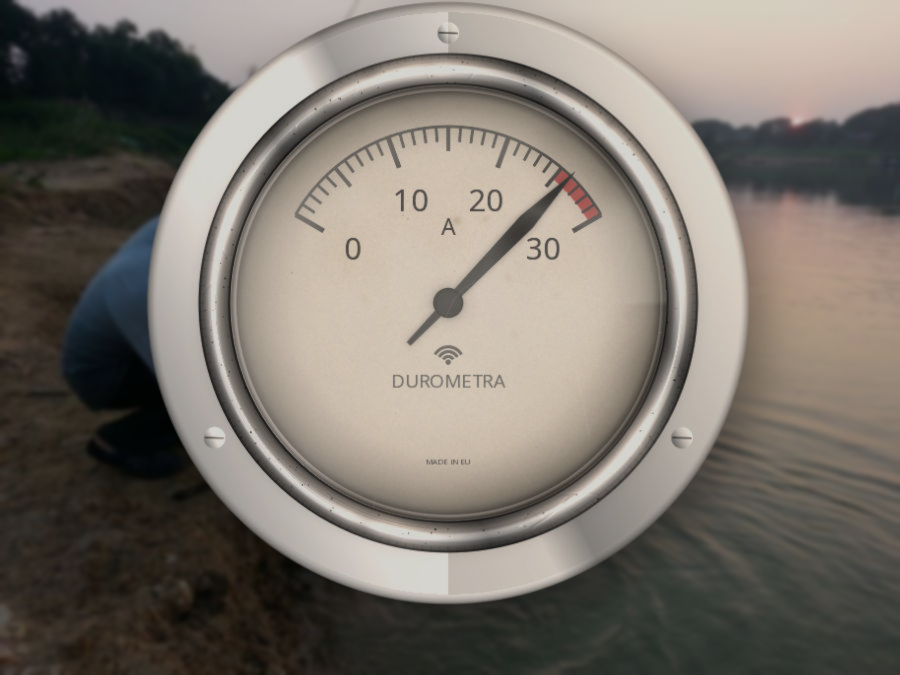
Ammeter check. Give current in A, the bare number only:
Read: 26
